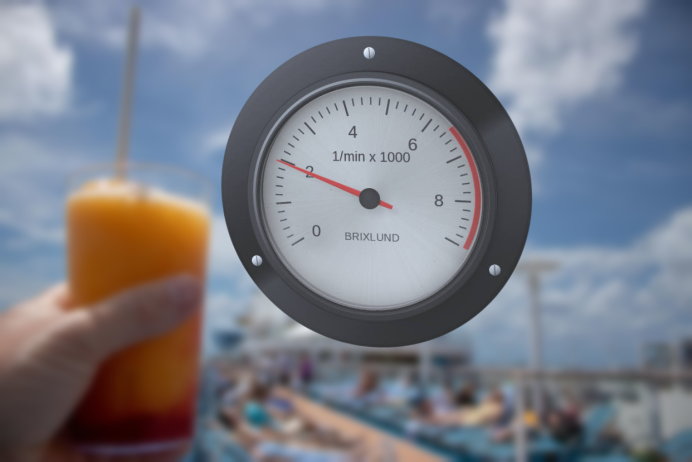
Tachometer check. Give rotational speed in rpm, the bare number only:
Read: 2000
